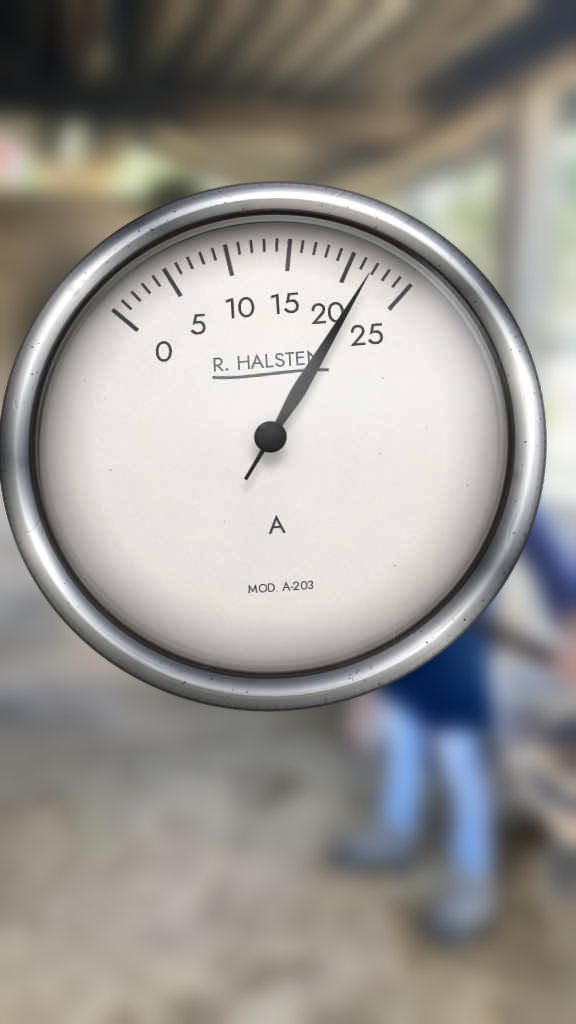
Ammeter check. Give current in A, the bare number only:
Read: 22
